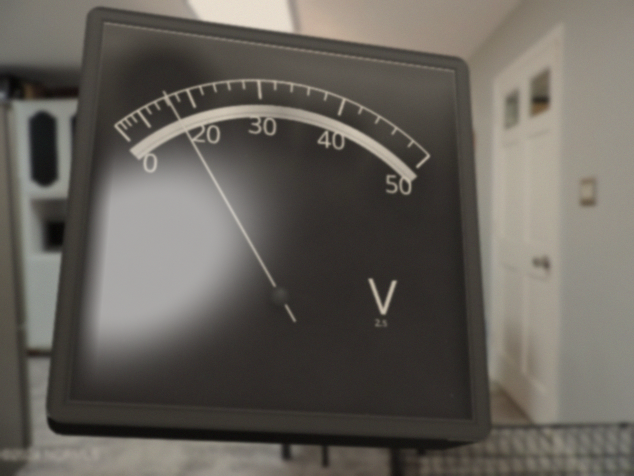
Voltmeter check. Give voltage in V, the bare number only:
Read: 16
